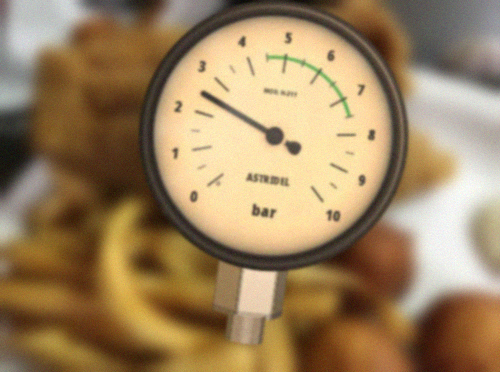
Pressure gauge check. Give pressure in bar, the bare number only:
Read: 2.5
